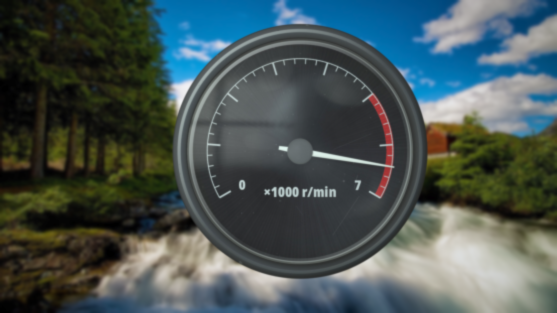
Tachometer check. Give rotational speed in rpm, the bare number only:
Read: 6400
